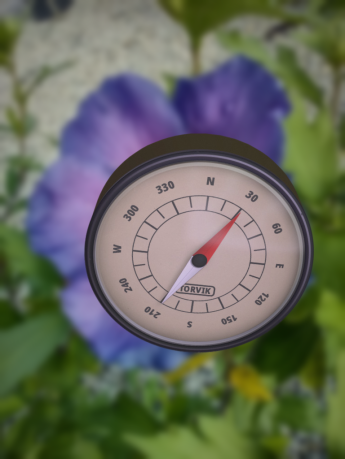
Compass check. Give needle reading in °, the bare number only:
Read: 30
